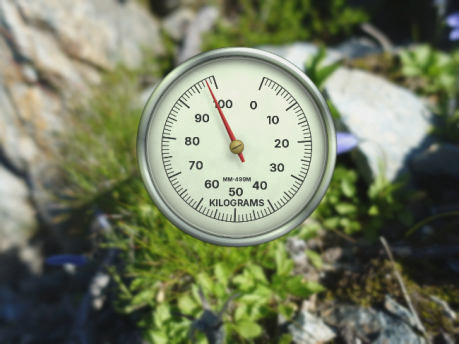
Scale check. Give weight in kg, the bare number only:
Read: 98
